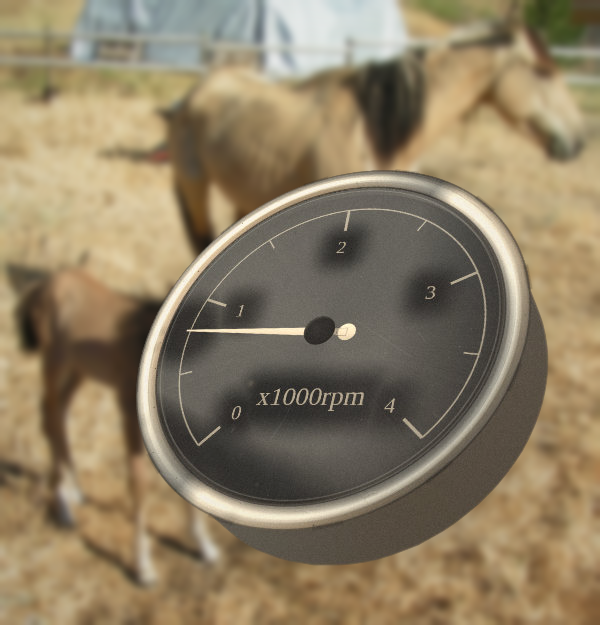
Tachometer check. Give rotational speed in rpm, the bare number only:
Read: 750
